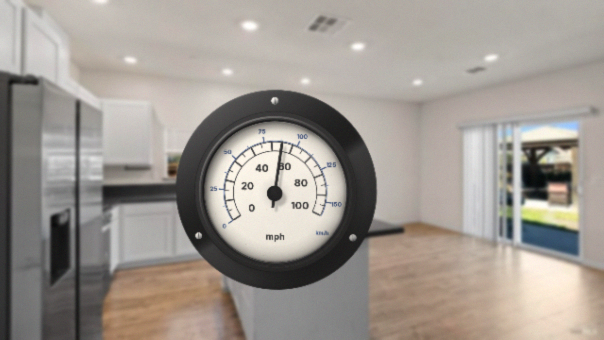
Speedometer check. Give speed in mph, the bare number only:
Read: 55
